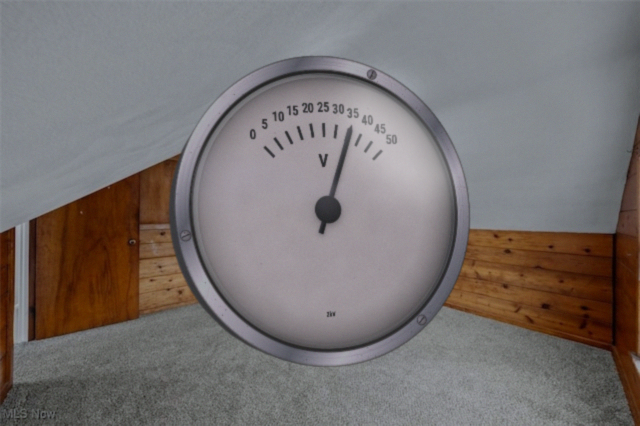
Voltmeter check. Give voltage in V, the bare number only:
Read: 35
